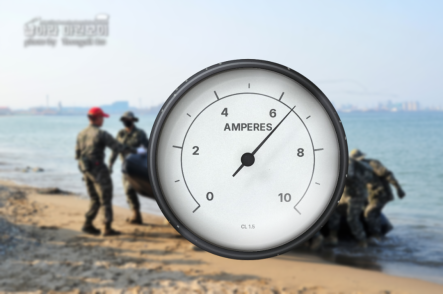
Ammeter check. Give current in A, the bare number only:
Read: 6.5
